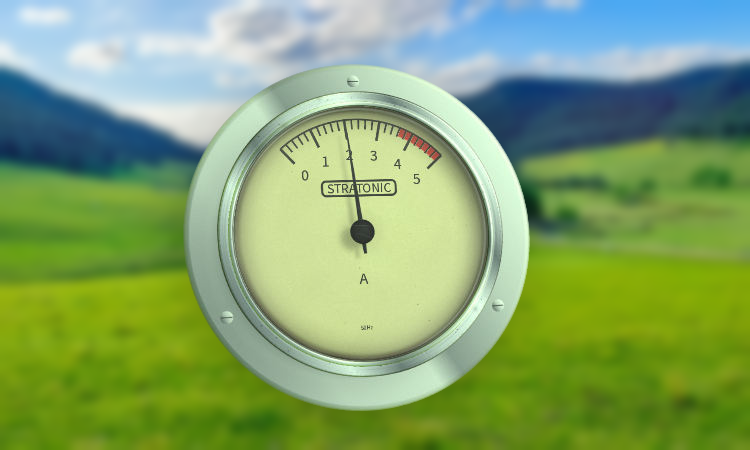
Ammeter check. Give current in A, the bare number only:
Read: 2
